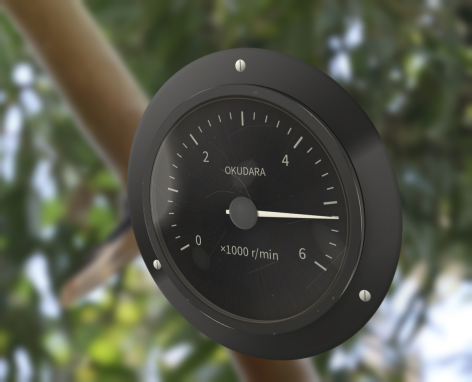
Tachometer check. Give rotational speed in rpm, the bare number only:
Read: 5200
